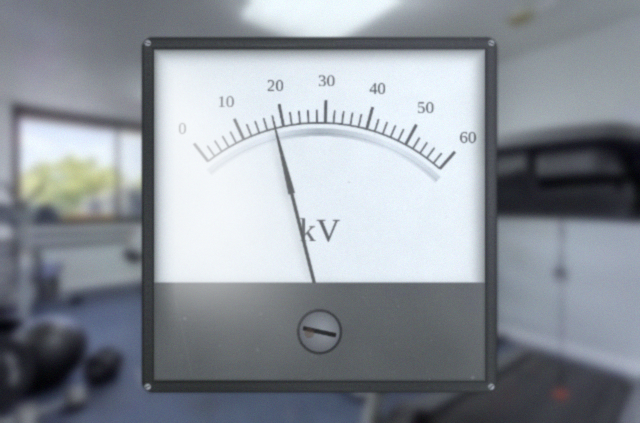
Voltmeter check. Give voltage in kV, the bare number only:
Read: 18
